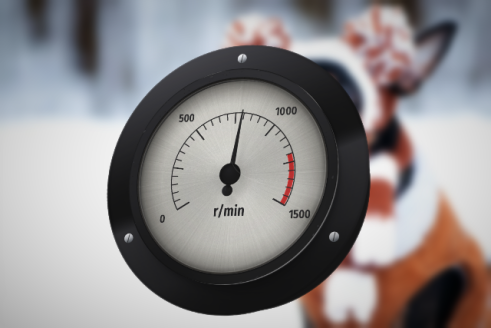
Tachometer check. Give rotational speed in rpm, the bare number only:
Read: 800
